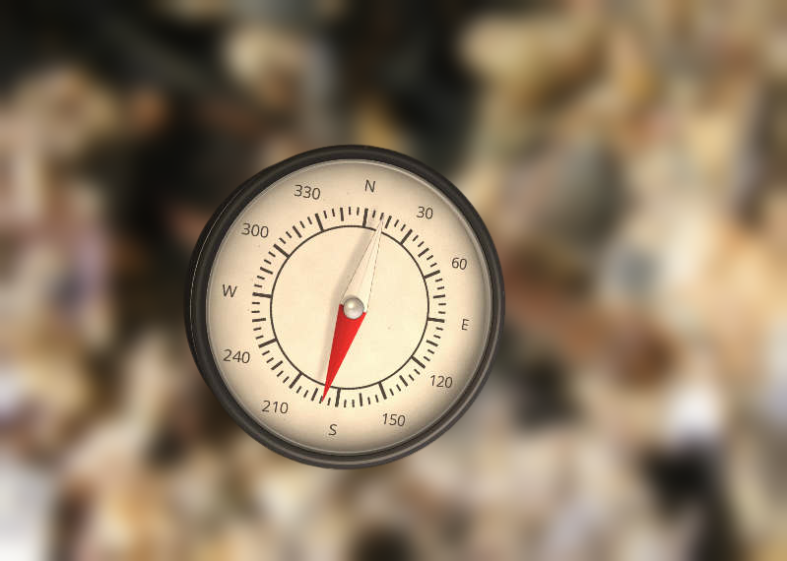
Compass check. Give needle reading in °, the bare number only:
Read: 190
